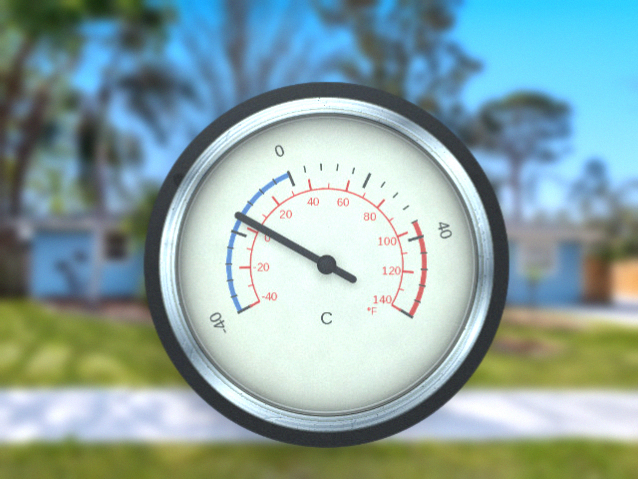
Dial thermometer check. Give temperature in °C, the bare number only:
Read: -16
